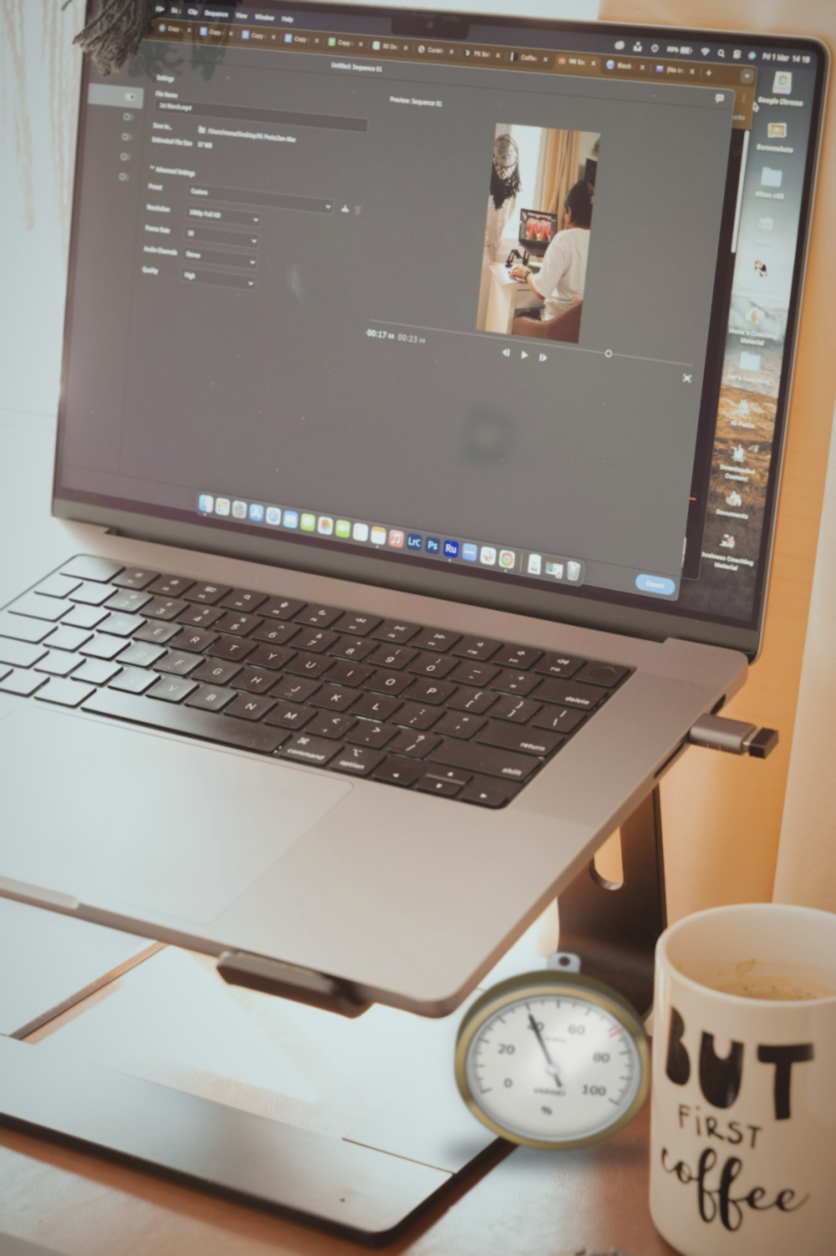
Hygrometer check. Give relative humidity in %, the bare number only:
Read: 40
